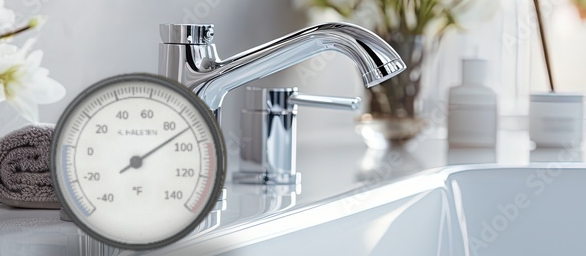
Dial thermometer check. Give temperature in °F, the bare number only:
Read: 90
